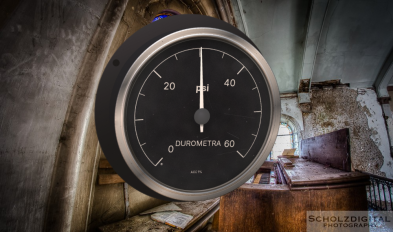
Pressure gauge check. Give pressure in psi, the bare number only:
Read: 30
